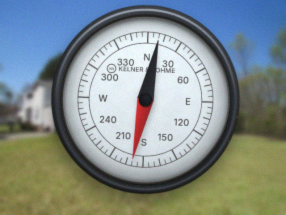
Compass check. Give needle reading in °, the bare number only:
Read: 190
